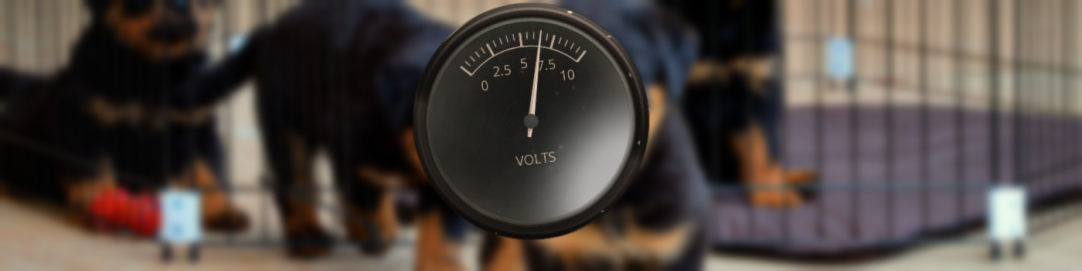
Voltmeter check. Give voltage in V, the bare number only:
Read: 6.5
